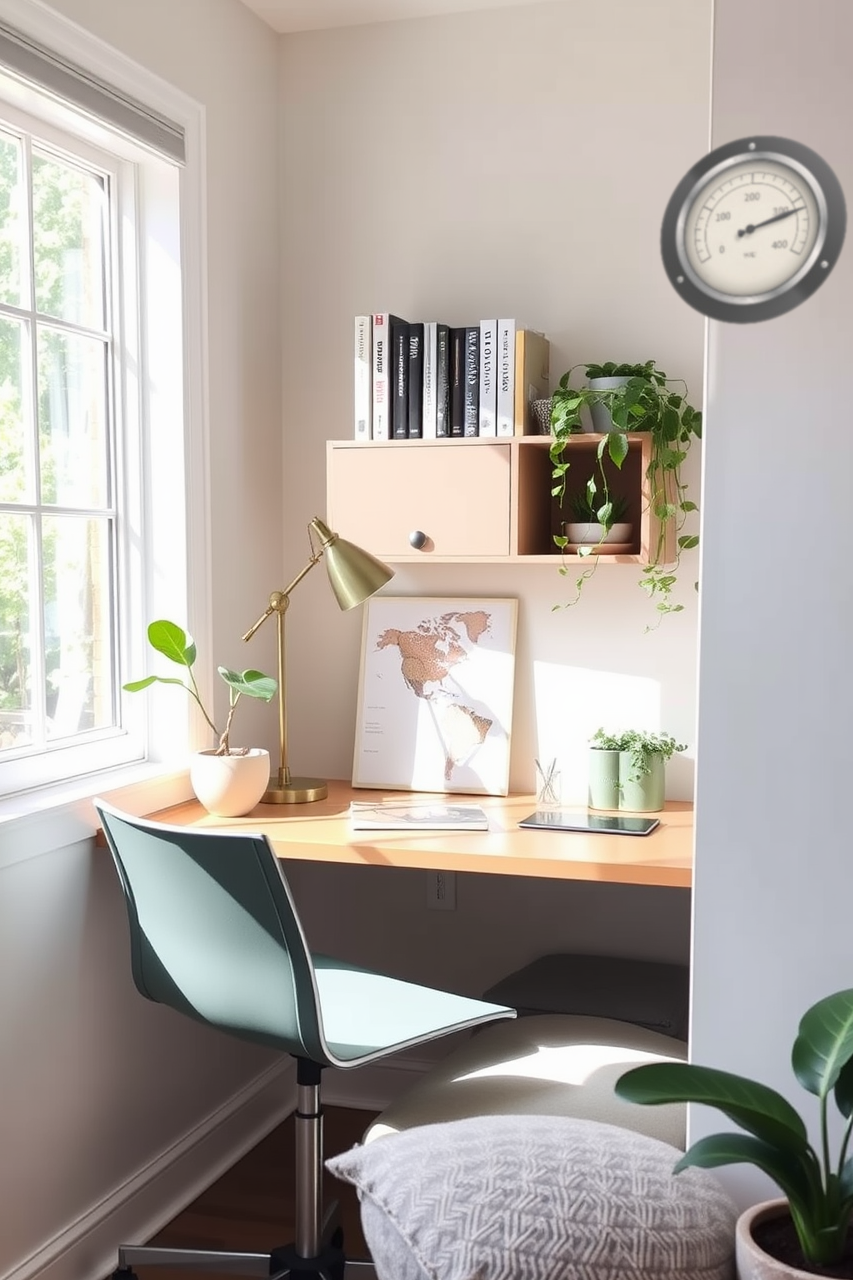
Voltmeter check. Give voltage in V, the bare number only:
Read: 320
